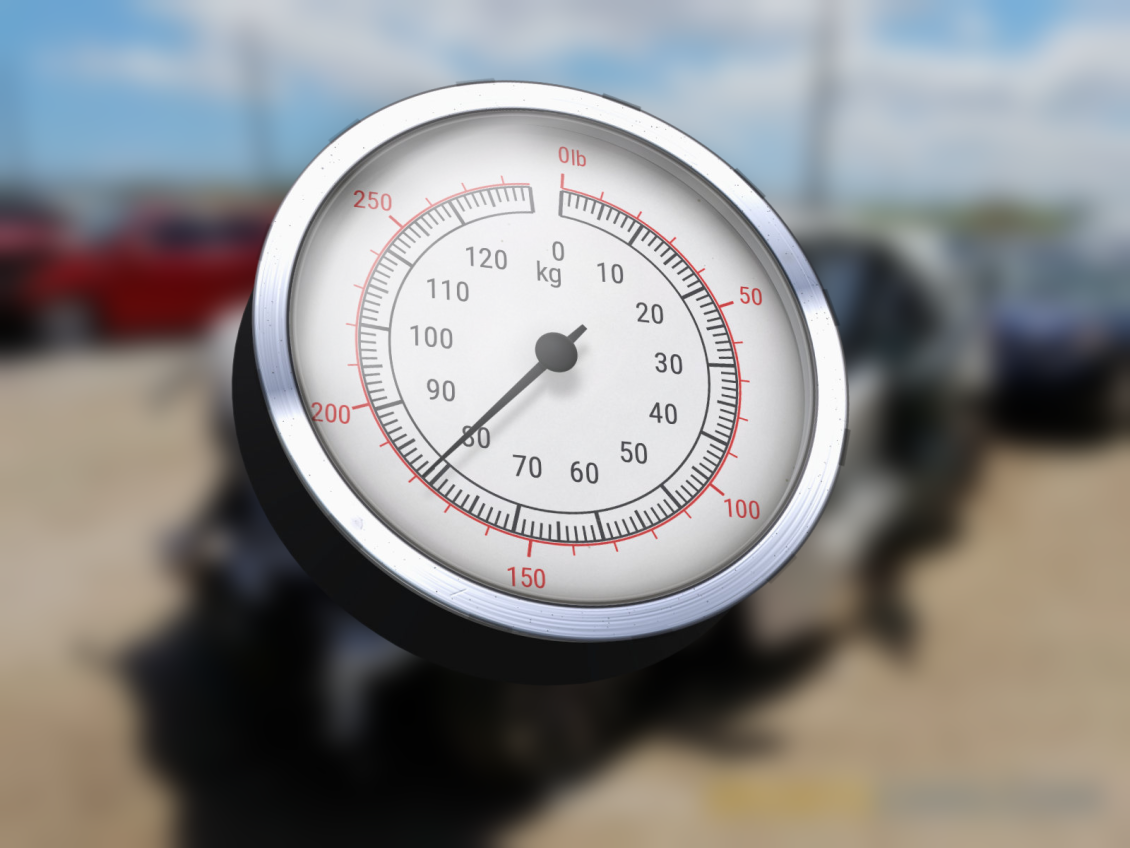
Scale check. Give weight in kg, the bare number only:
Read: 81
